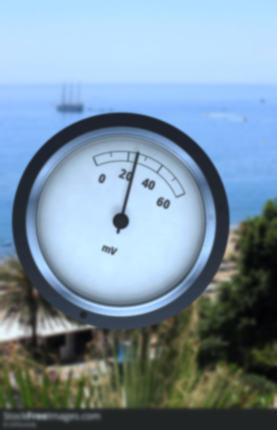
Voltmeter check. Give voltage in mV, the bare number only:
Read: 25
